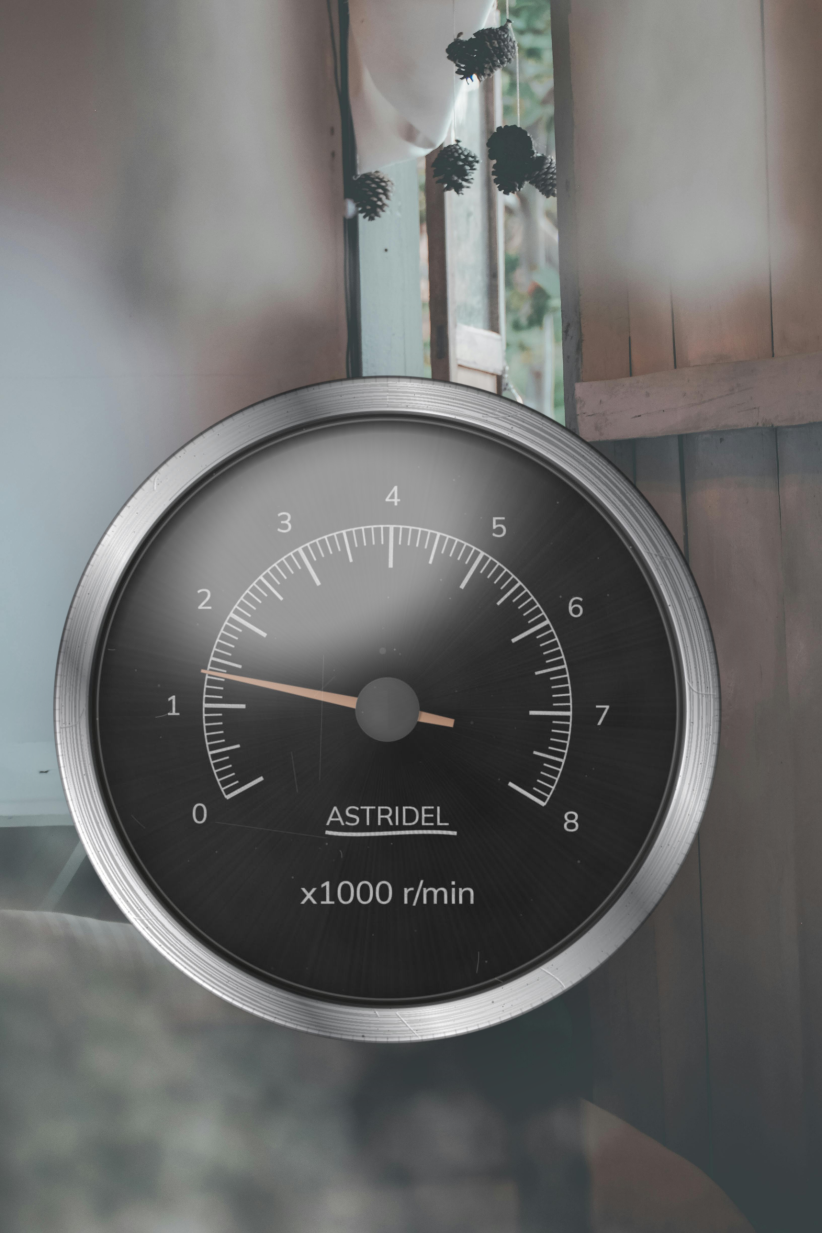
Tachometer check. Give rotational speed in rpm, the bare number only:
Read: 1350
